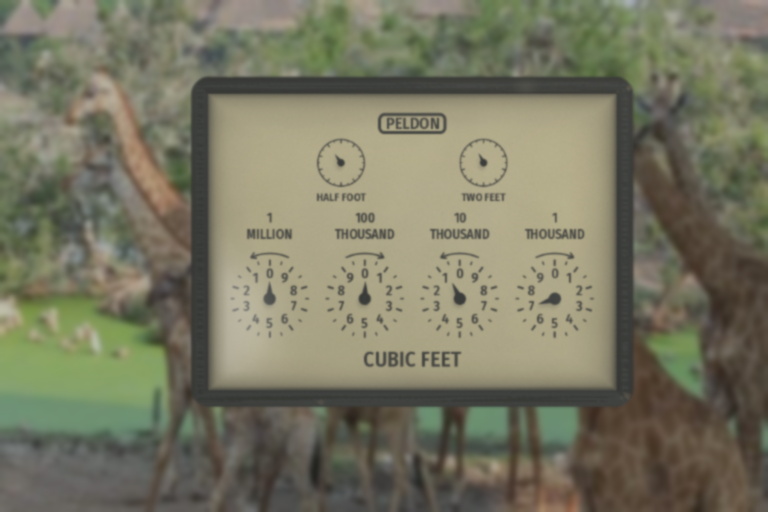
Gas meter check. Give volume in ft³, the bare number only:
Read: 700
